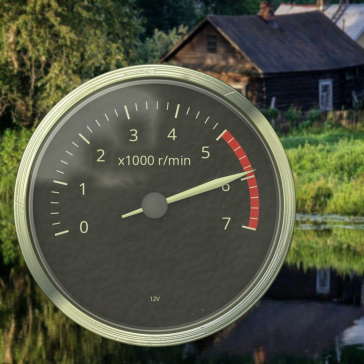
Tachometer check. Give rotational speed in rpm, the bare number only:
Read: 5900
